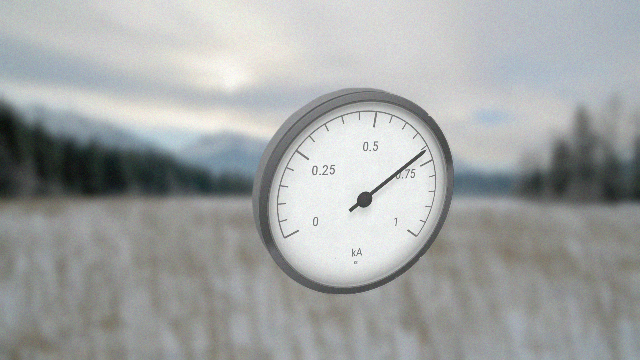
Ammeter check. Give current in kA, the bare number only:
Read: 0.7
